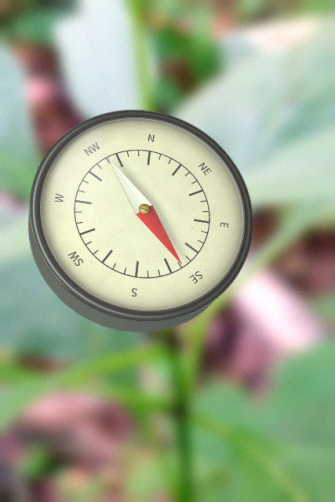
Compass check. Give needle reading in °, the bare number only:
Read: 140
